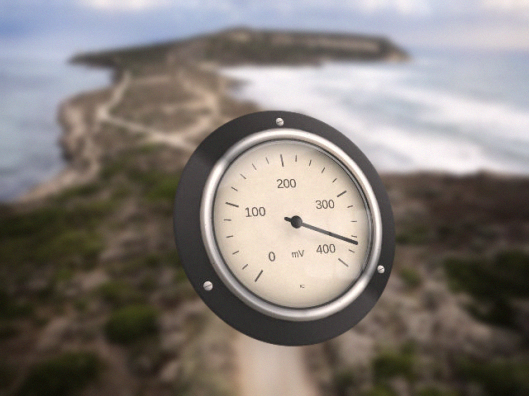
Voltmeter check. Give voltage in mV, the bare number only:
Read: 370
